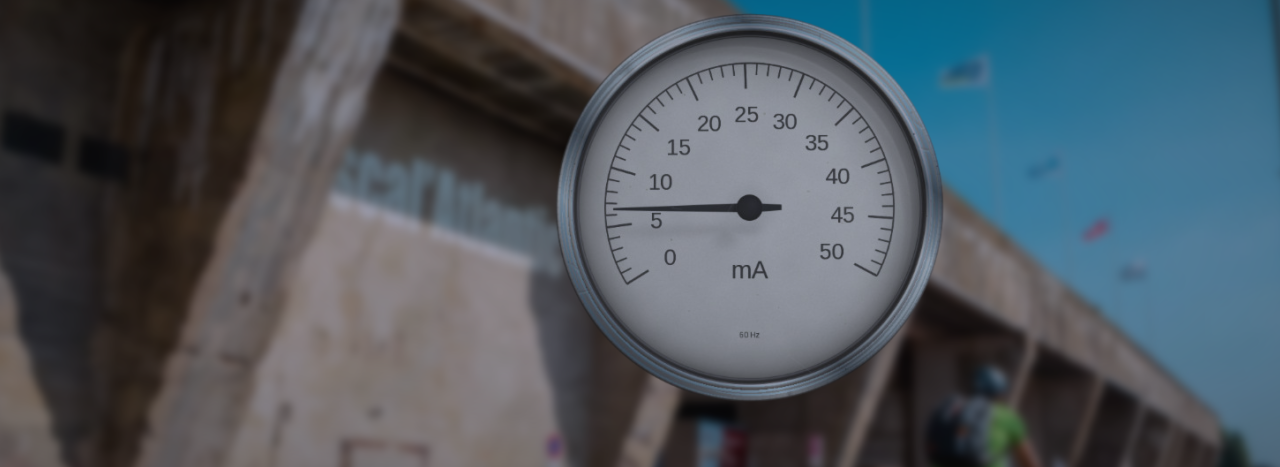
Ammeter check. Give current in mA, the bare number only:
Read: 6.5
